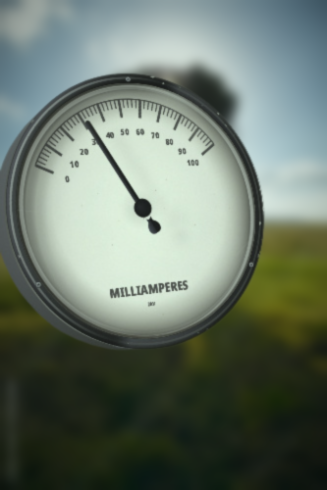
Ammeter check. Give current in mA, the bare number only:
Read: 30
